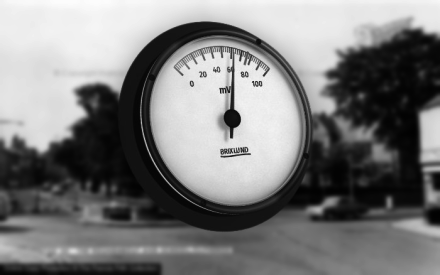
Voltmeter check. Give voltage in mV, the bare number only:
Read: 60
